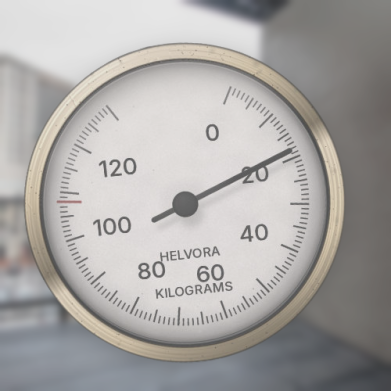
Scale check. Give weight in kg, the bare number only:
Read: 18
